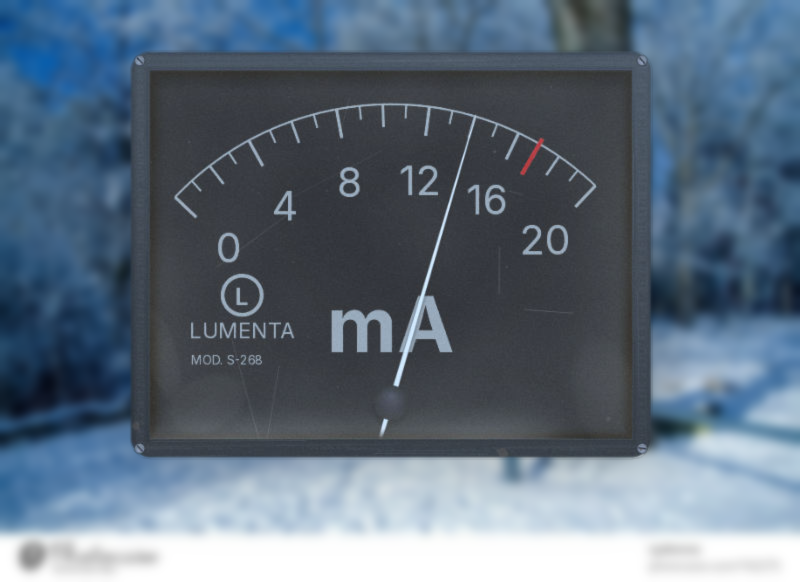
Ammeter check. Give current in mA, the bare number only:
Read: 14
